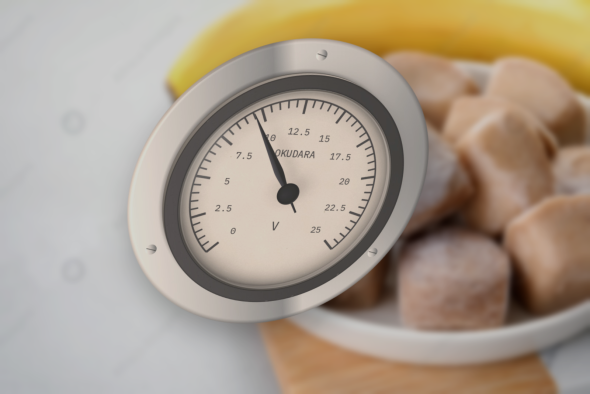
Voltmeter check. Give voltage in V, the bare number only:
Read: 9.5
